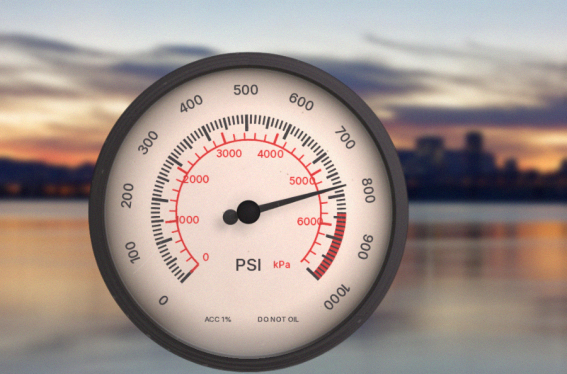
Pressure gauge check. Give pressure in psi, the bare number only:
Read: 780
